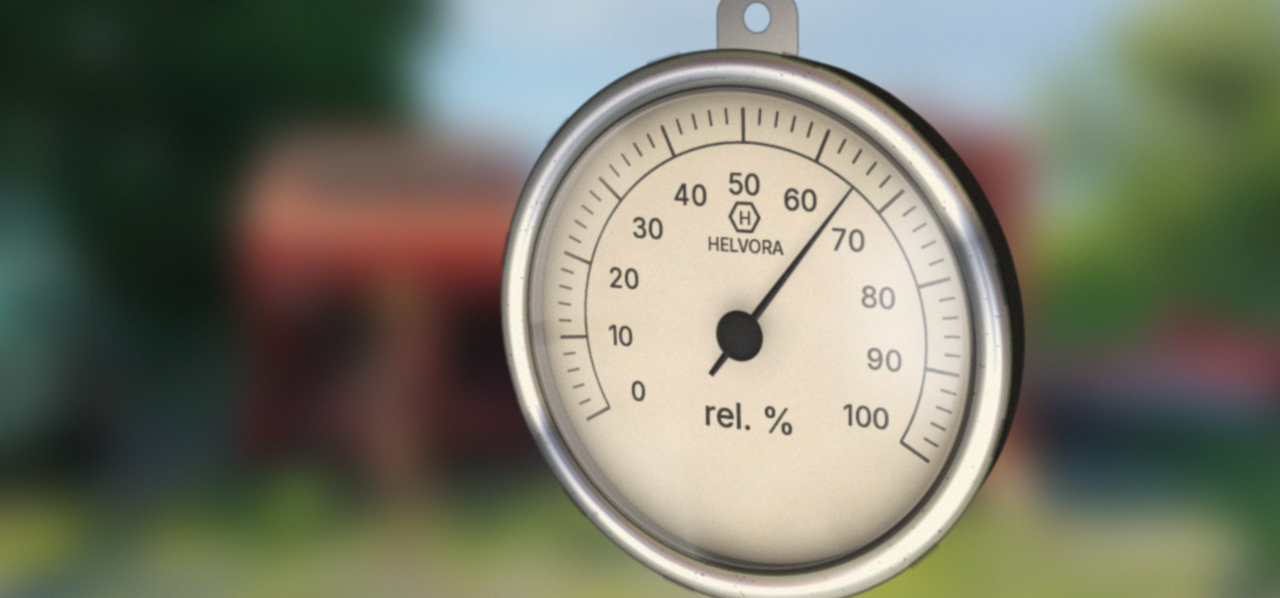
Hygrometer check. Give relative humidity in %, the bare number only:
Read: 66
